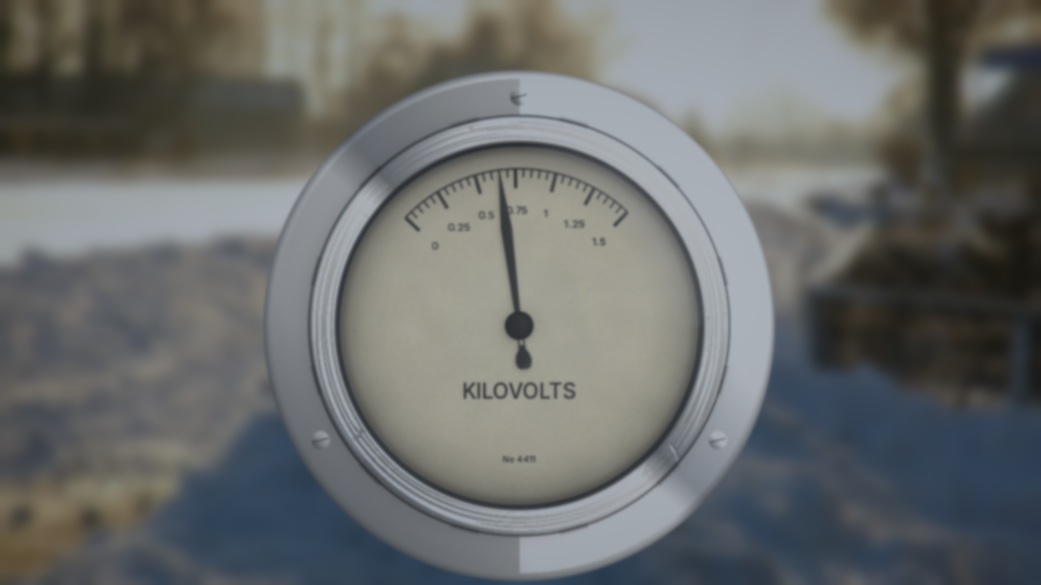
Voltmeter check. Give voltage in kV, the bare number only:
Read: 0.65
